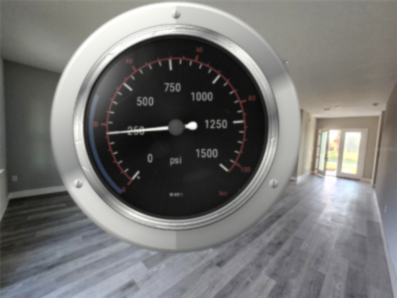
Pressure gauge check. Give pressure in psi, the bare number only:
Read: 250
